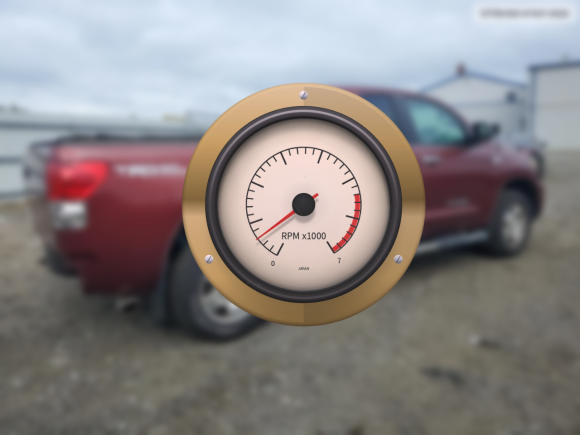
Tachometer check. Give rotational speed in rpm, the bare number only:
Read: 600
